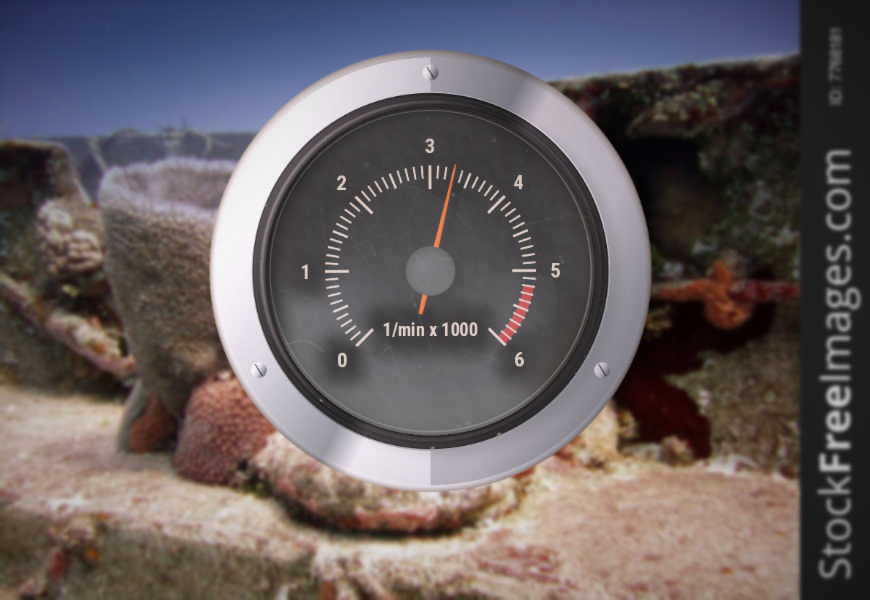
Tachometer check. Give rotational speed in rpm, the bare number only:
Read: 3300
